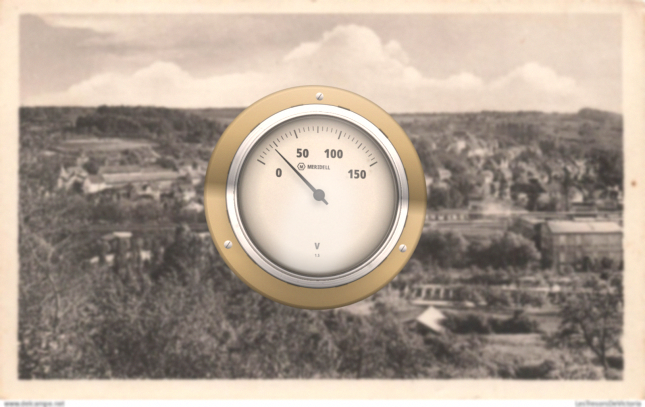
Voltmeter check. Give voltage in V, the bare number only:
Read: 20
